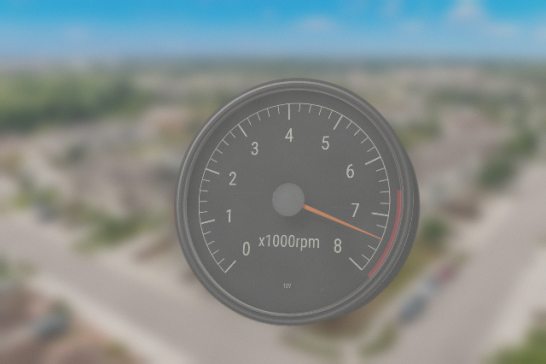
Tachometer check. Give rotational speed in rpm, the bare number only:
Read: 7400
